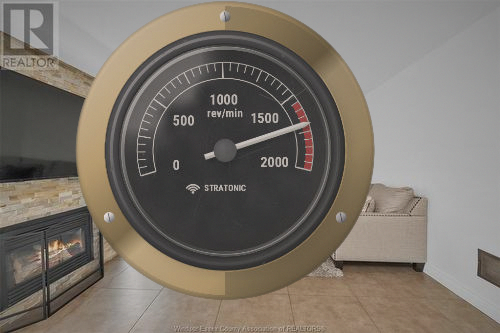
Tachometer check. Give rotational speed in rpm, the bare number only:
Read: 1700
